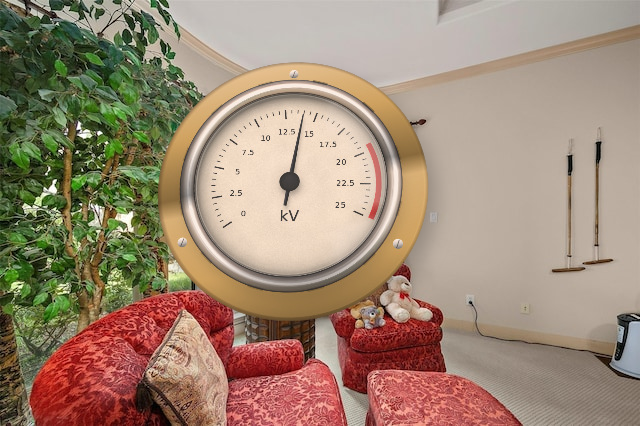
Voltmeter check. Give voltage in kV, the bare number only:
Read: 14
